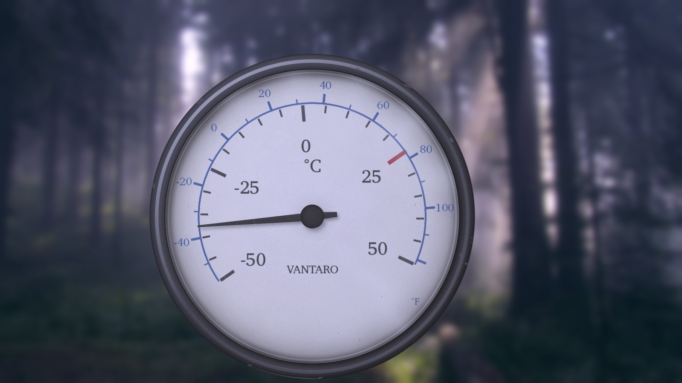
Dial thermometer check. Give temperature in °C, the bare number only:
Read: -37.5
